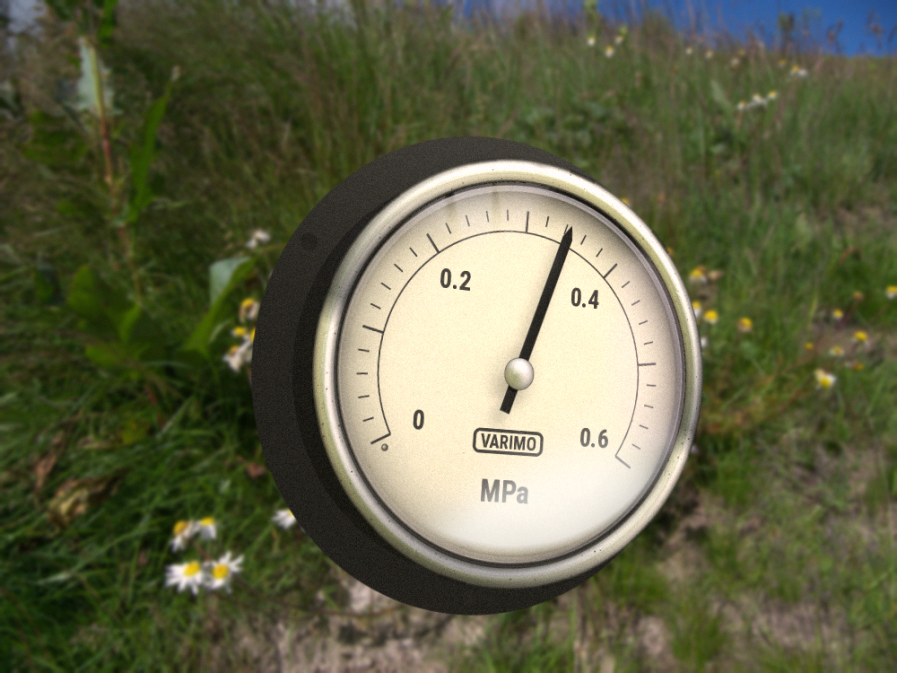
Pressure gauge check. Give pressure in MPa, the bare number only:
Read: 0.34
